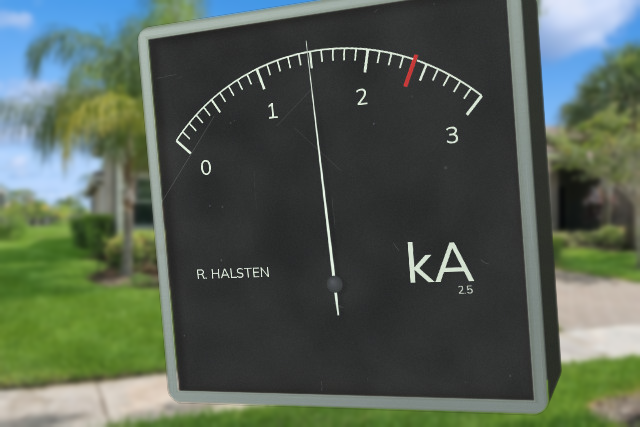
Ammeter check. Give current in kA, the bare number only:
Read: 1.5
